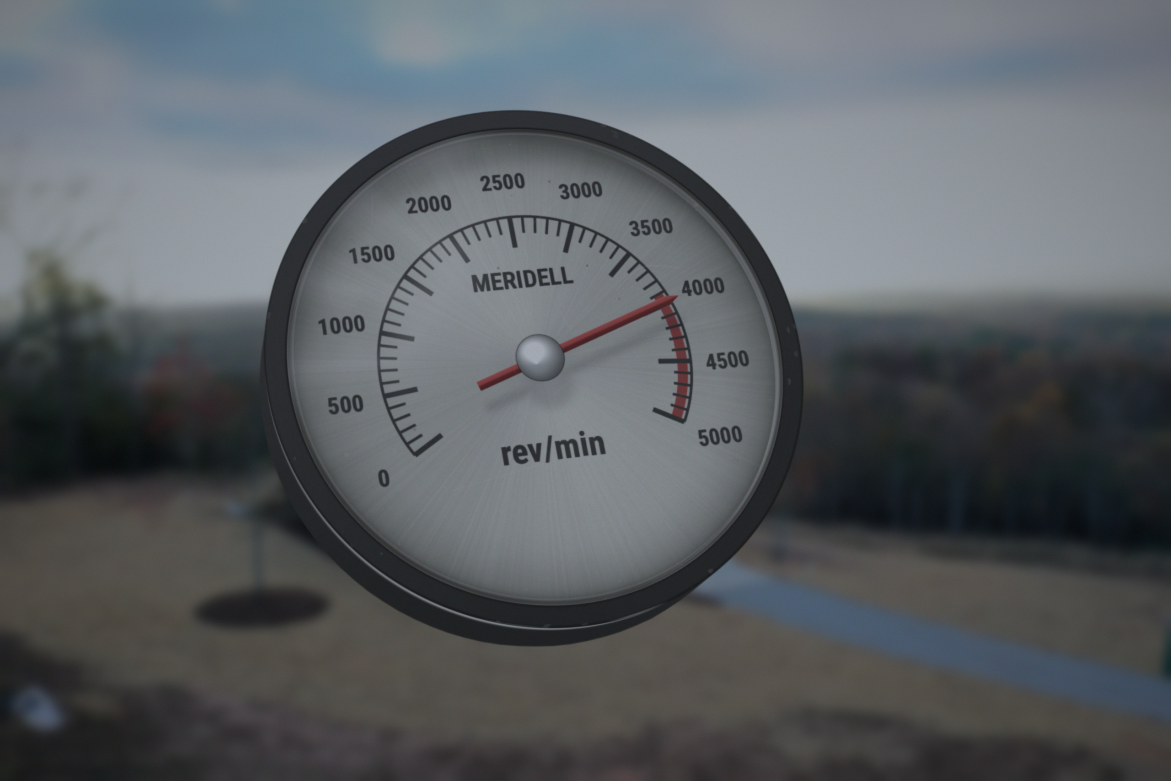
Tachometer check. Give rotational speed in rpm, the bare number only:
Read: 4000
